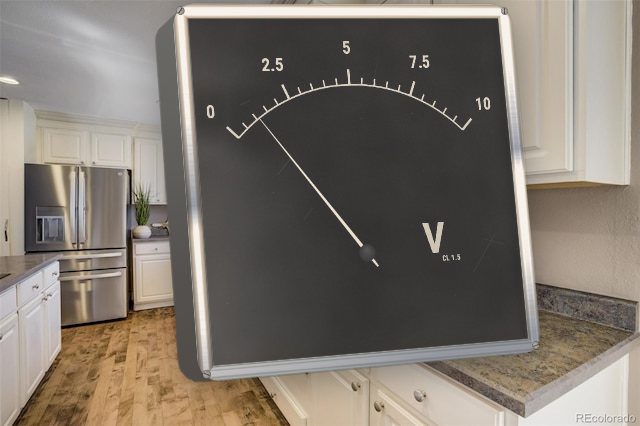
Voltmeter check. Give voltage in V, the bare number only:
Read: 1
